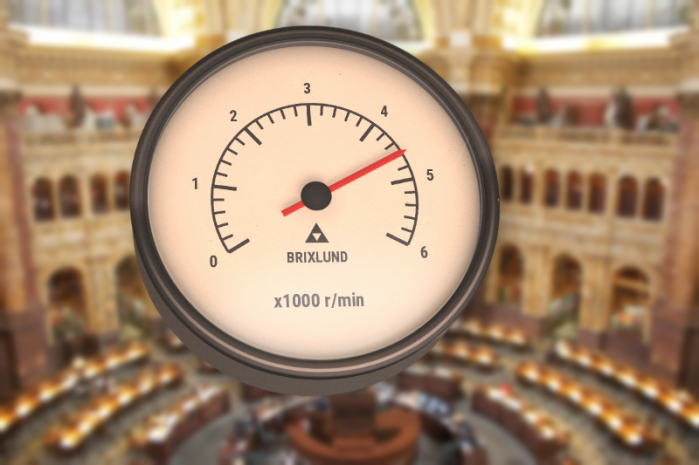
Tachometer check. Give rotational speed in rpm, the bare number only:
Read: 4600
